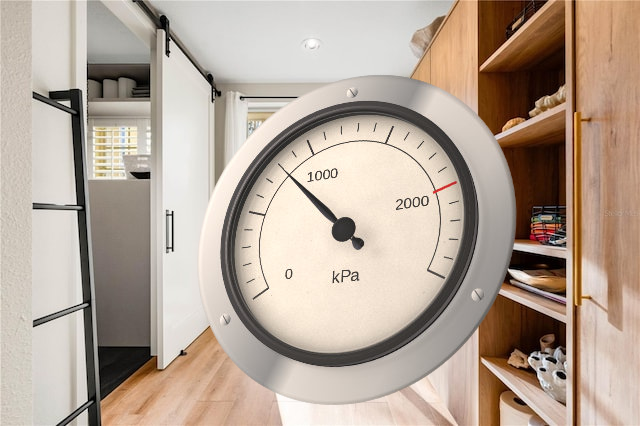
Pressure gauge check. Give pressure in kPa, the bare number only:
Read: 800
